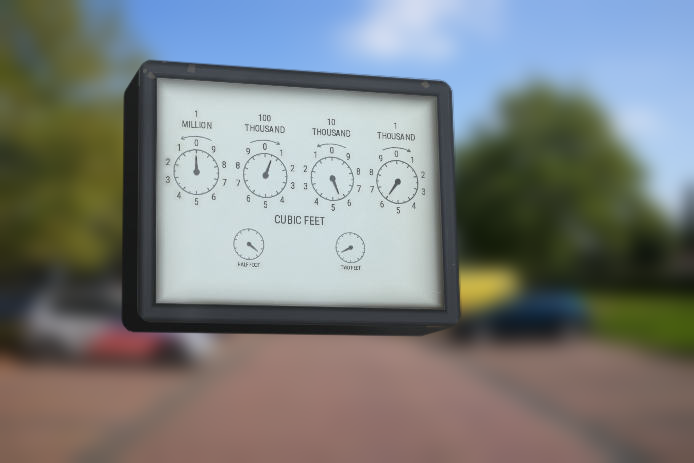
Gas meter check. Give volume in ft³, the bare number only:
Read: 5600
